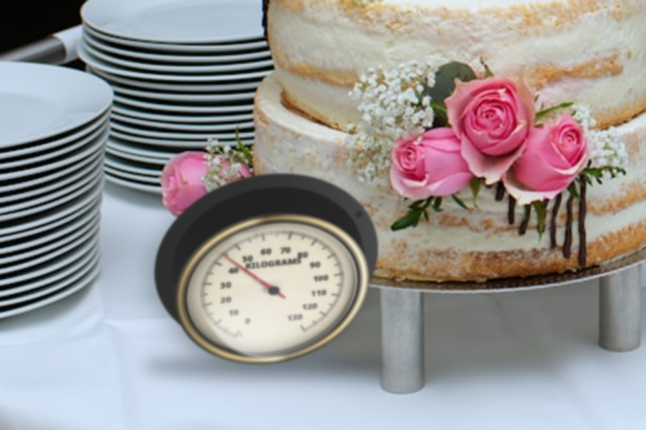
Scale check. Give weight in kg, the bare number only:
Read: 45
